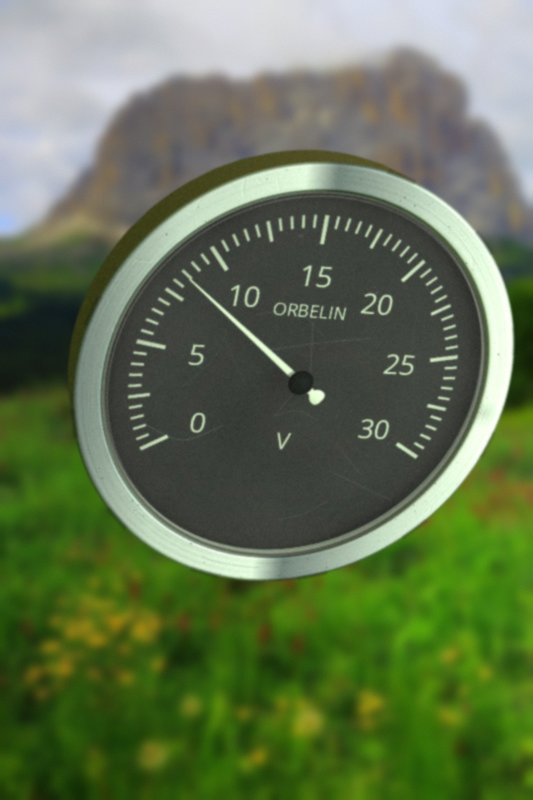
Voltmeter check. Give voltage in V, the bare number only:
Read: 8.5
